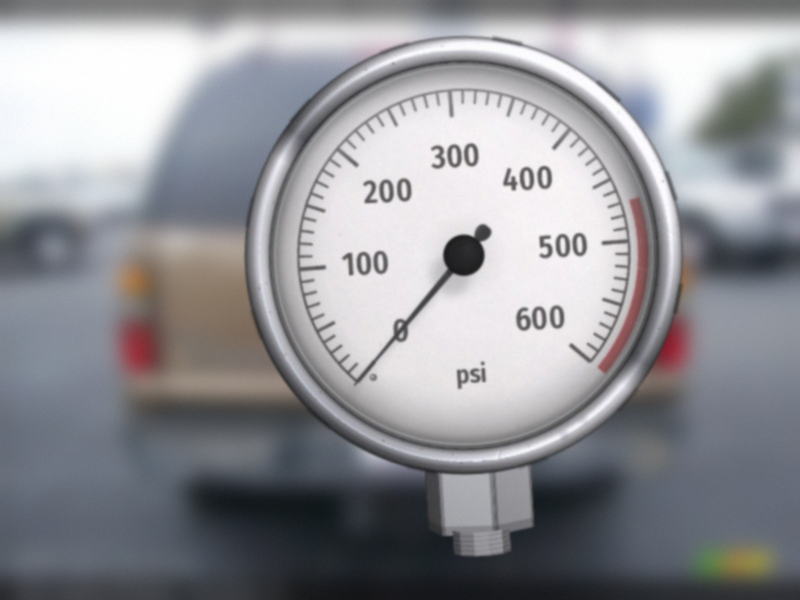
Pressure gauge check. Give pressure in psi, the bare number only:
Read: 0
